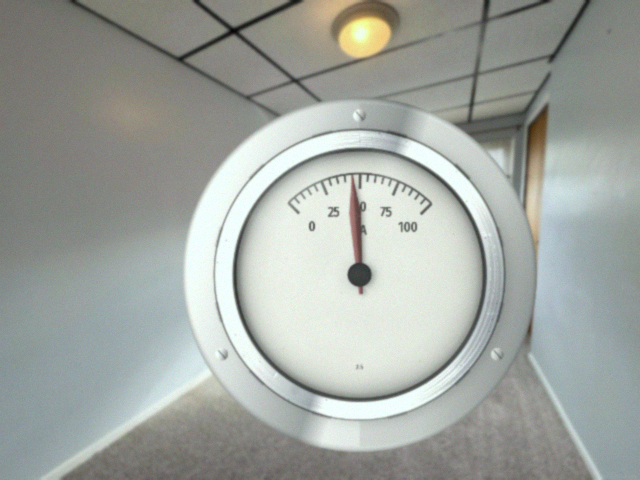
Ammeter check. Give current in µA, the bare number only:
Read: 45
